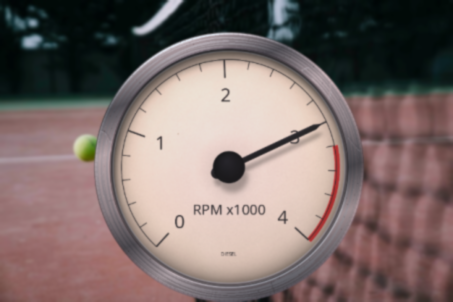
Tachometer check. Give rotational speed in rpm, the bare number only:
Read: 3000
